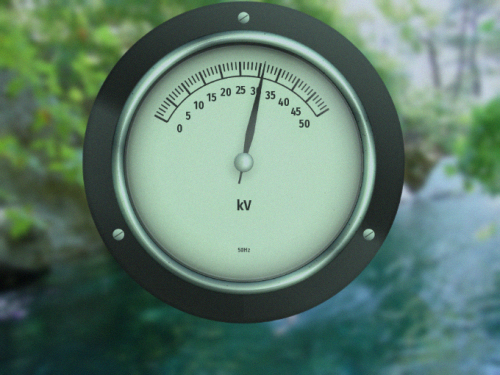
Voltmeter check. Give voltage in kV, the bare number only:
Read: 31
